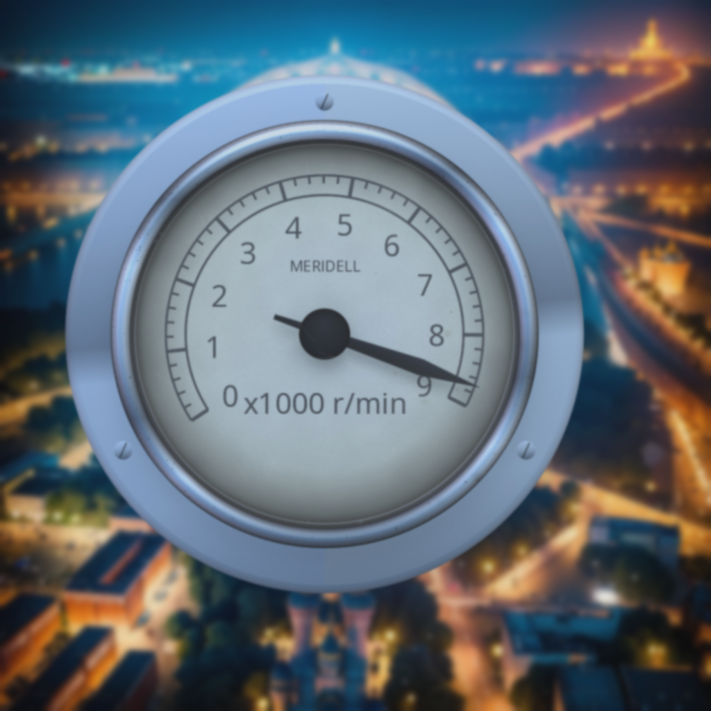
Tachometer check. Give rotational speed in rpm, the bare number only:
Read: 8700
